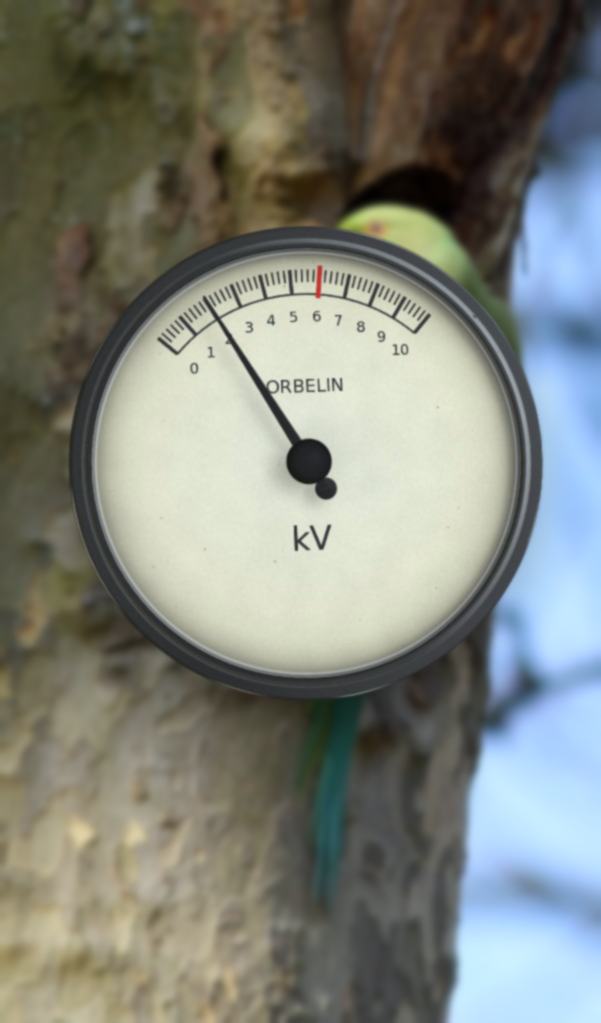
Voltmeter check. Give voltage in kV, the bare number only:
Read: 2
